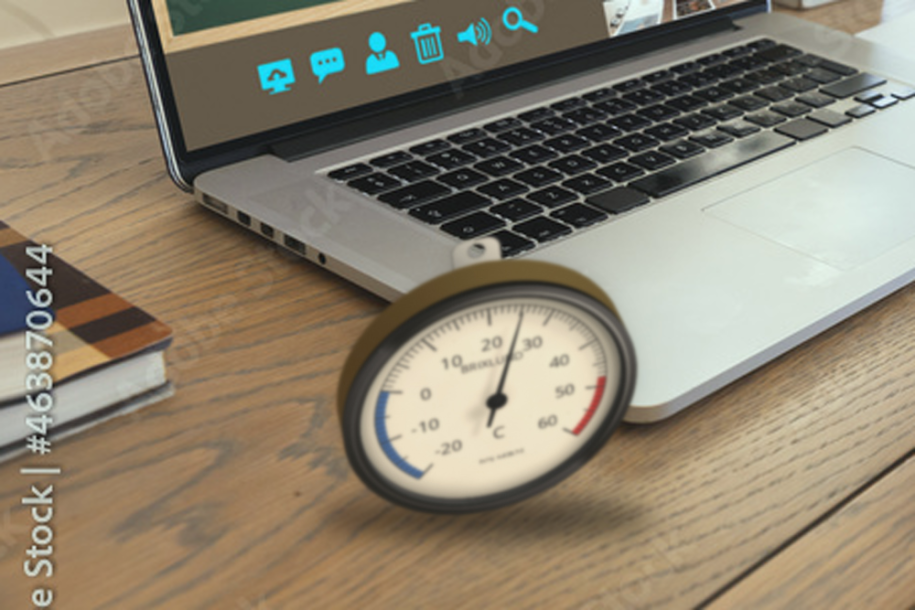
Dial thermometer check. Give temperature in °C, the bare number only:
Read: 25
